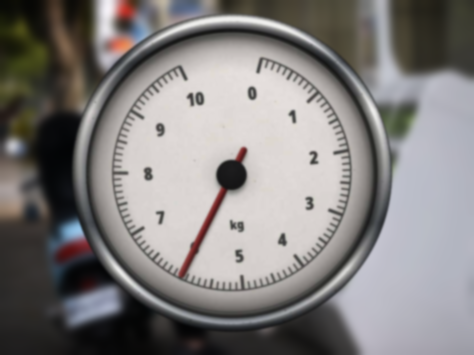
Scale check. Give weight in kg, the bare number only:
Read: 6
